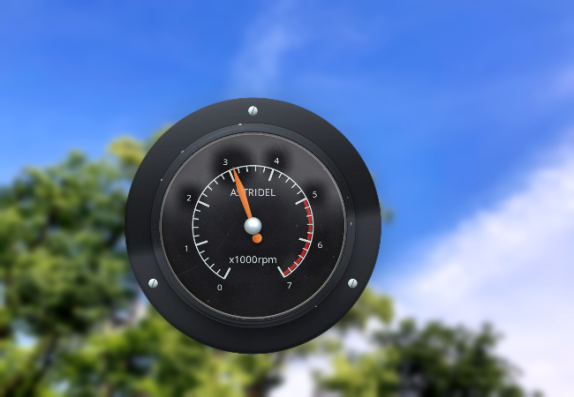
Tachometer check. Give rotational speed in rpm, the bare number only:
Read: 3100
